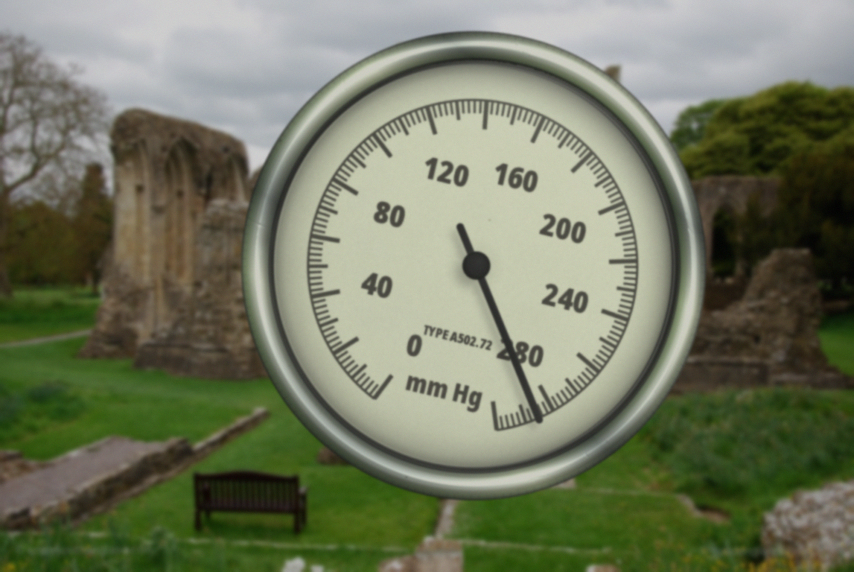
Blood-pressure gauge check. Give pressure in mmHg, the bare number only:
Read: 286
